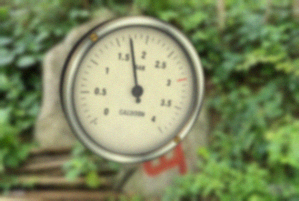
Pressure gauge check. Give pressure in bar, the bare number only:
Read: 1.7
